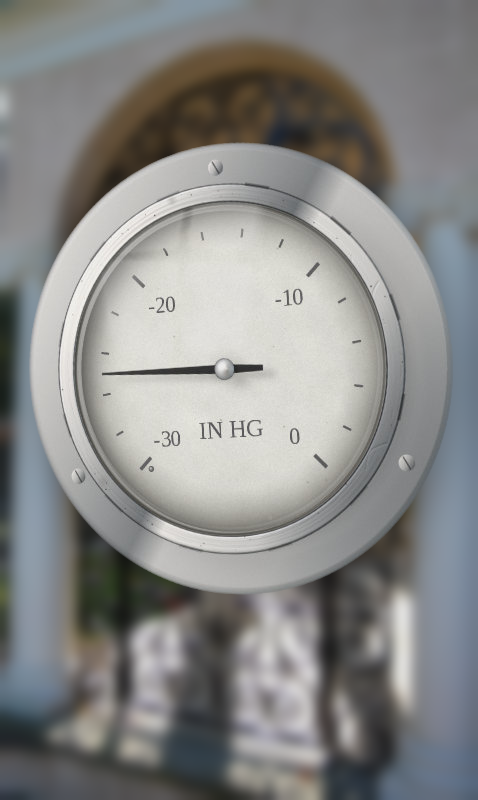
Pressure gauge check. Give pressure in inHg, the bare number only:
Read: -25
